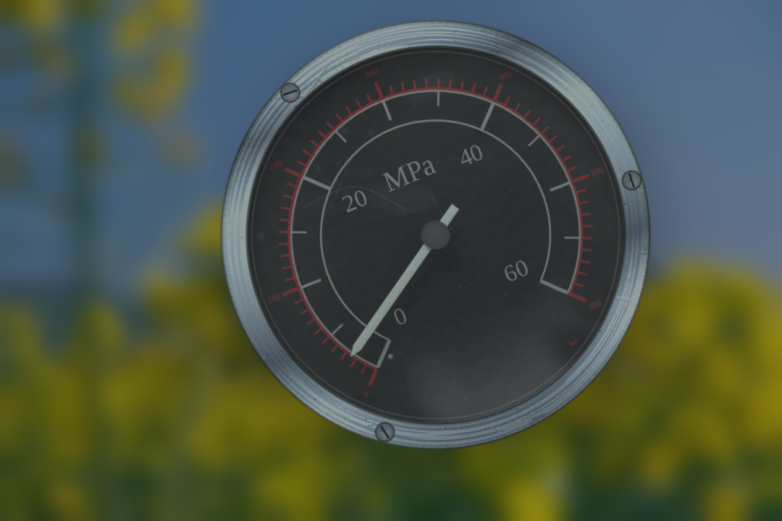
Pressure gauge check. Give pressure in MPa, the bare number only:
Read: 2.5
